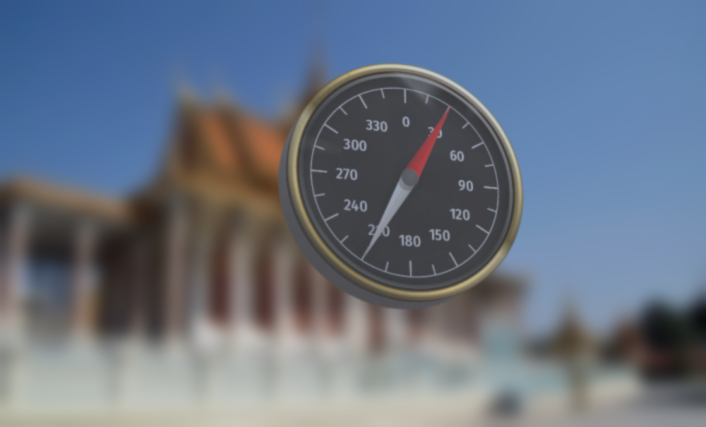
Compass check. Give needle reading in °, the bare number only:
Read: 30
